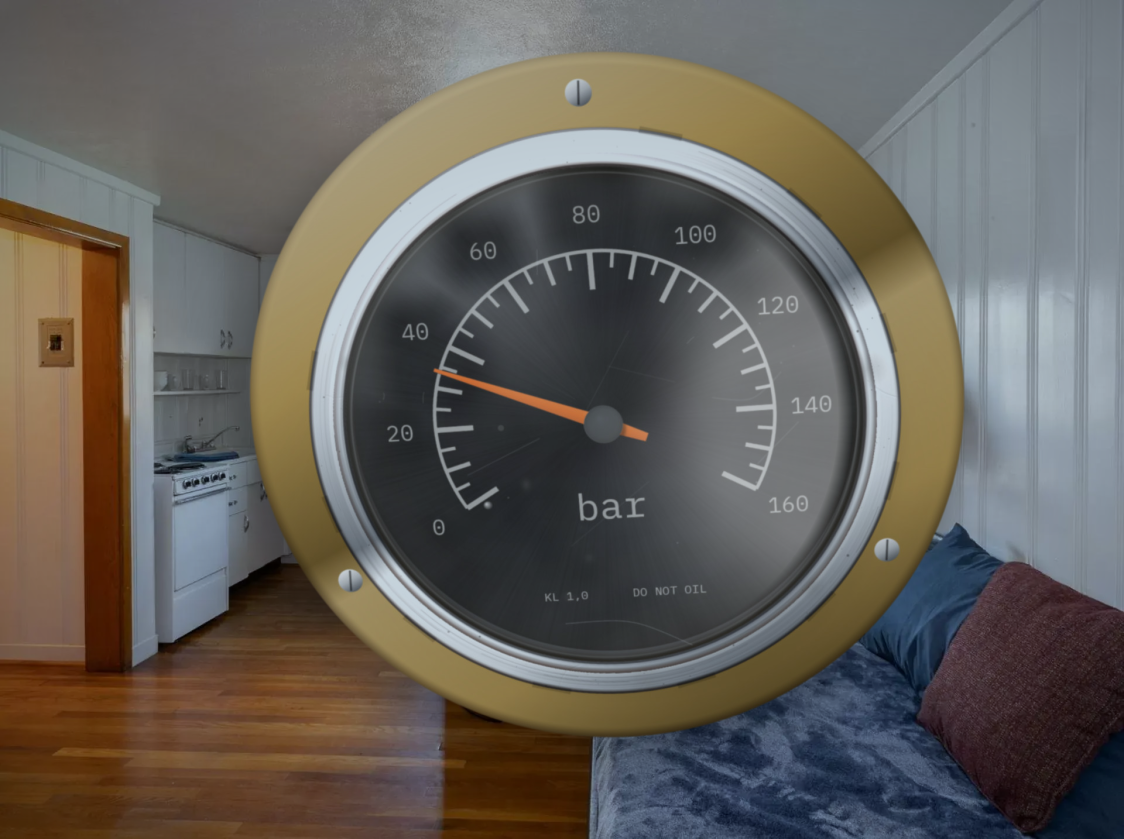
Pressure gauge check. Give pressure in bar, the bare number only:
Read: 35
